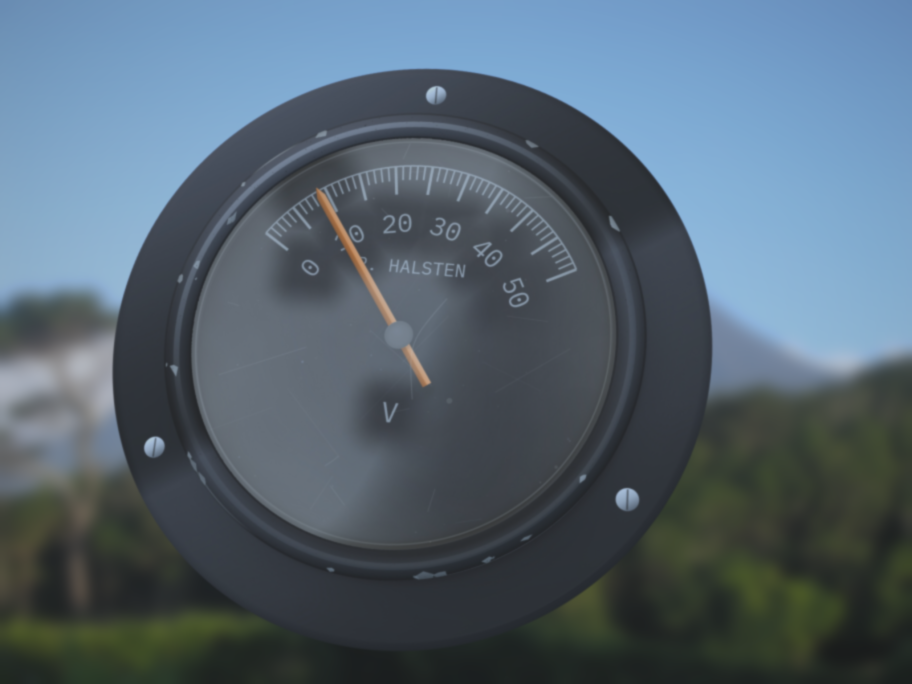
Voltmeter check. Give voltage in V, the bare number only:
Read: 9
